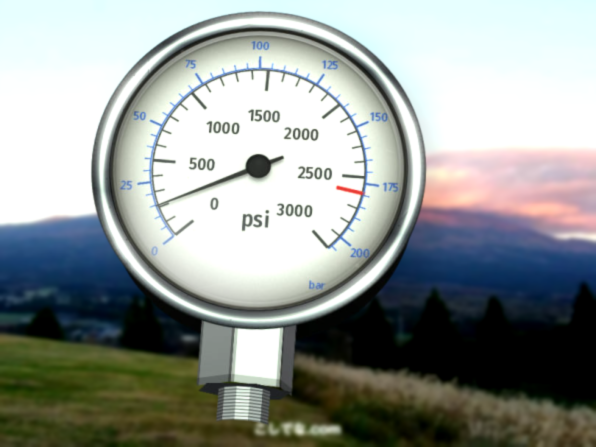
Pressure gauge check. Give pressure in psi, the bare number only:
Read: 200
